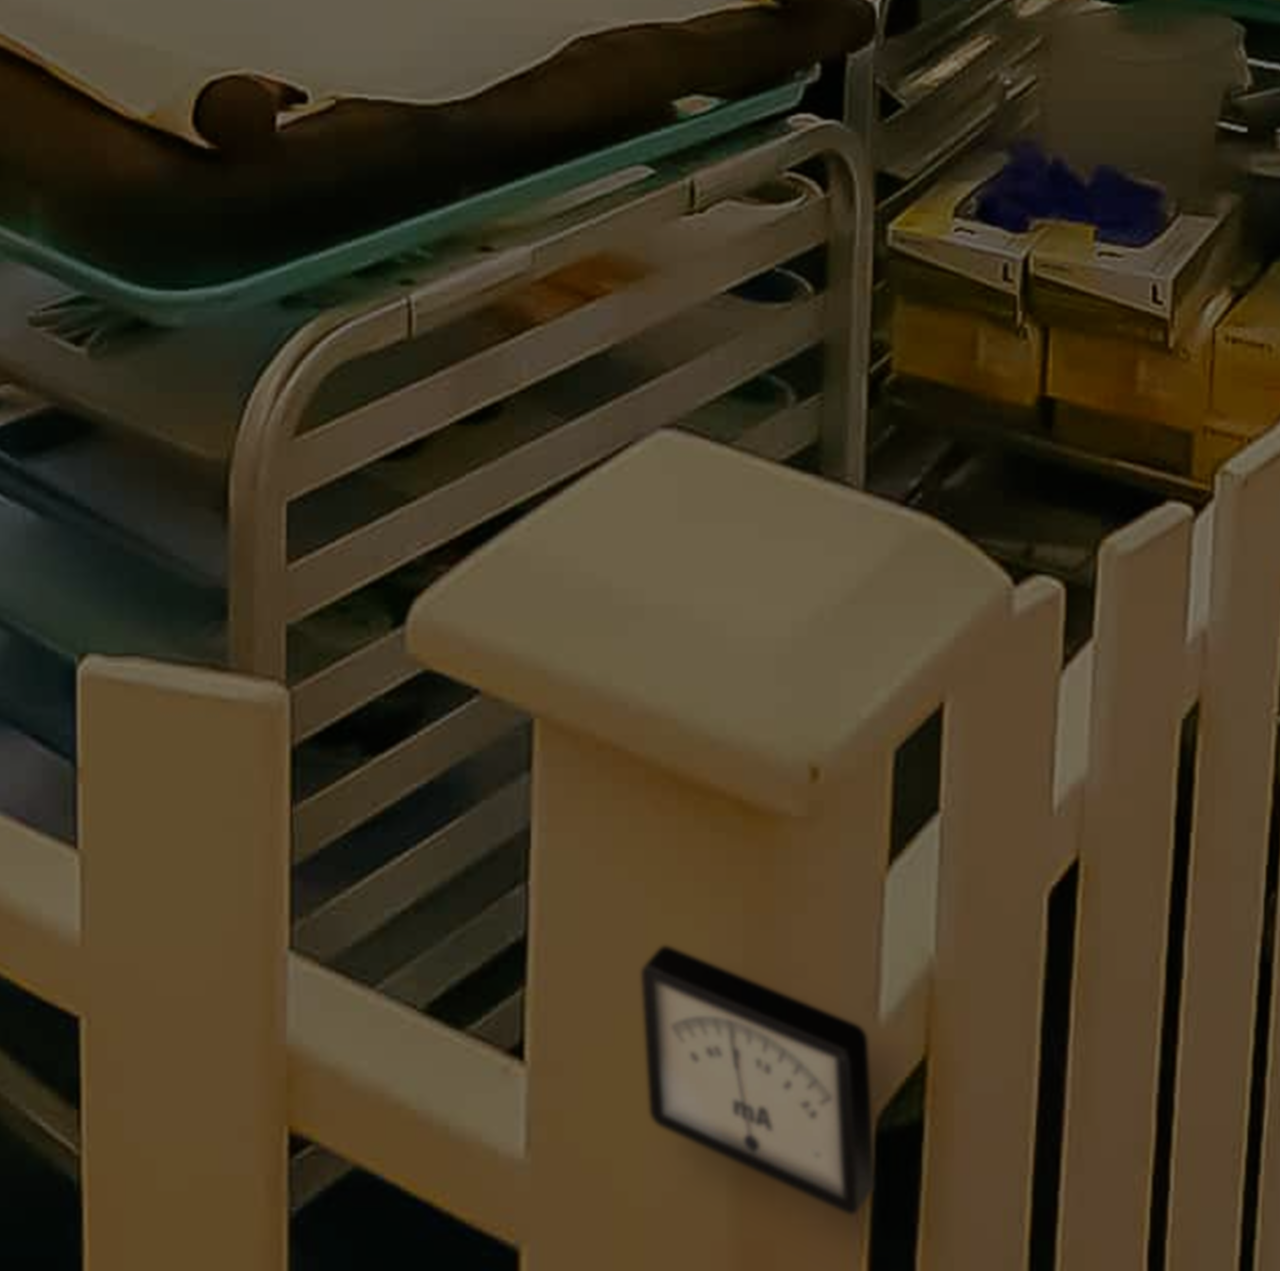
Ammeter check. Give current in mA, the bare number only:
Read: 1
